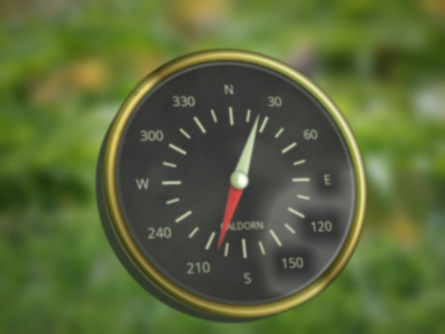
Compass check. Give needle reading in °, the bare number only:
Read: 202.5
